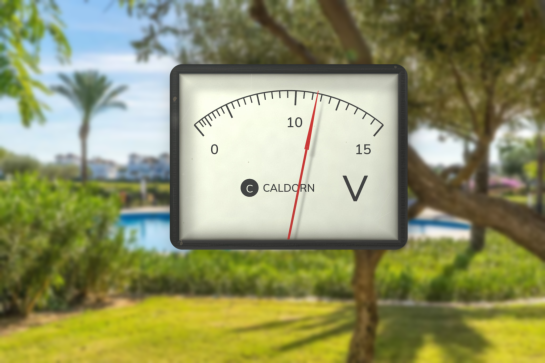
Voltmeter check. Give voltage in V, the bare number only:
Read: 11.25
